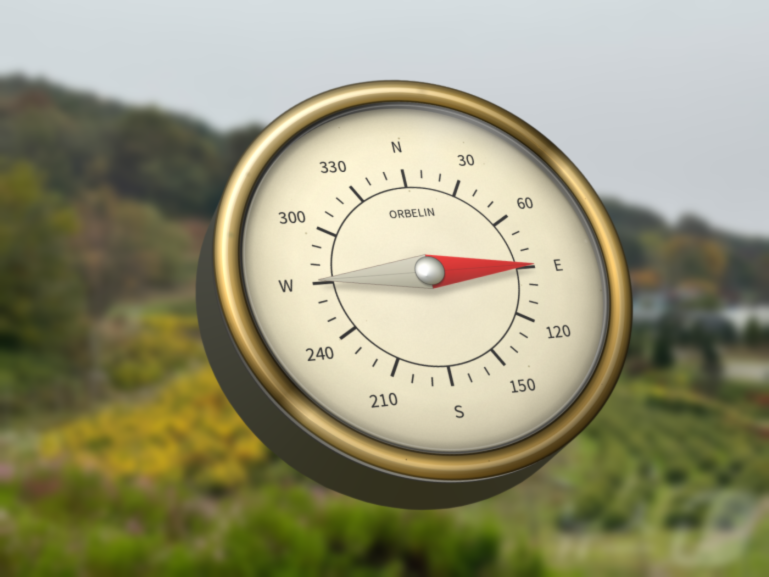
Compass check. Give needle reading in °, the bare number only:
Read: 90
